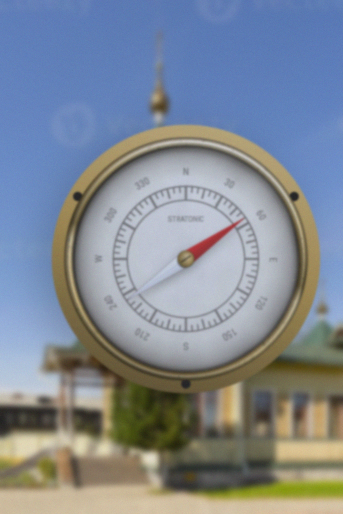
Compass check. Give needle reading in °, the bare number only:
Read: 55
